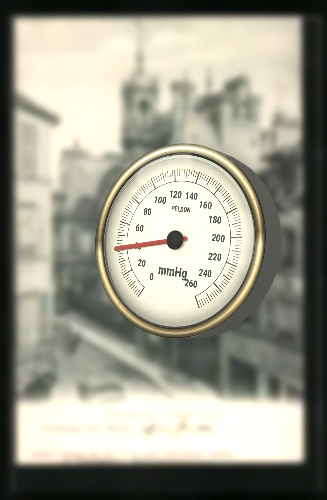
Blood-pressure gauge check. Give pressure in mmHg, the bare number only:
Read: 40
